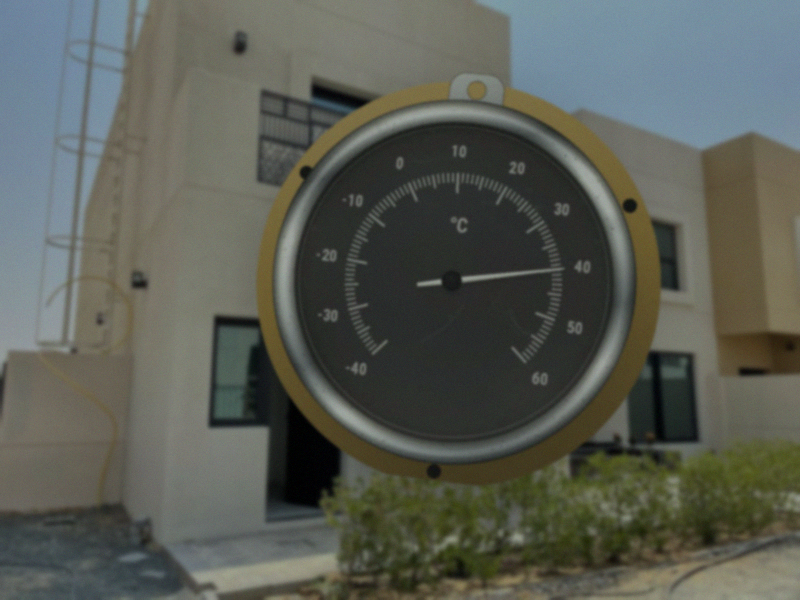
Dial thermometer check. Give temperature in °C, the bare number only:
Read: 40
